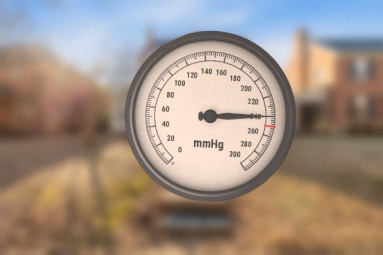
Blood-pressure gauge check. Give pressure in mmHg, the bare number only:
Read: 240
